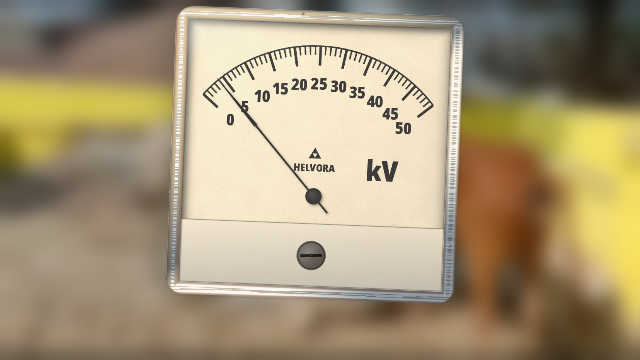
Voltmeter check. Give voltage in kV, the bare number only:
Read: 4
